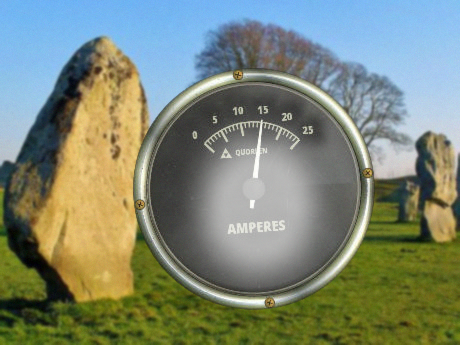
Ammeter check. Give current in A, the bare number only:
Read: 15
